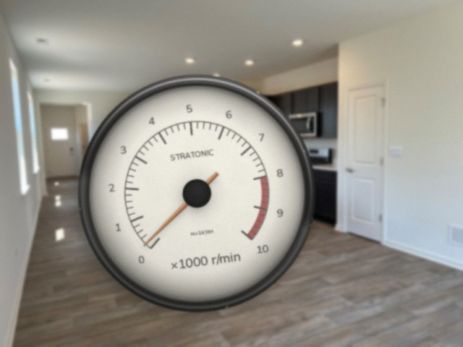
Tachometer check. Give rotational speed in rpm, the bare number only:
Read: 200
